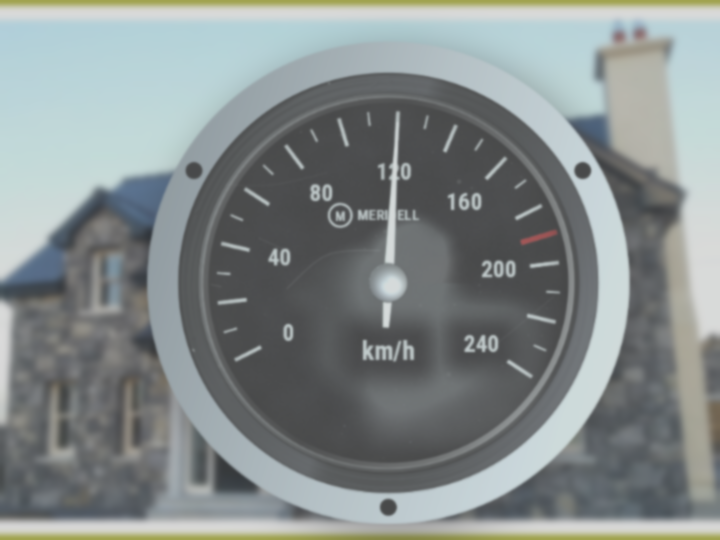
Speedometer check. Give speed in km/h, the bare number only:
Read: 120
